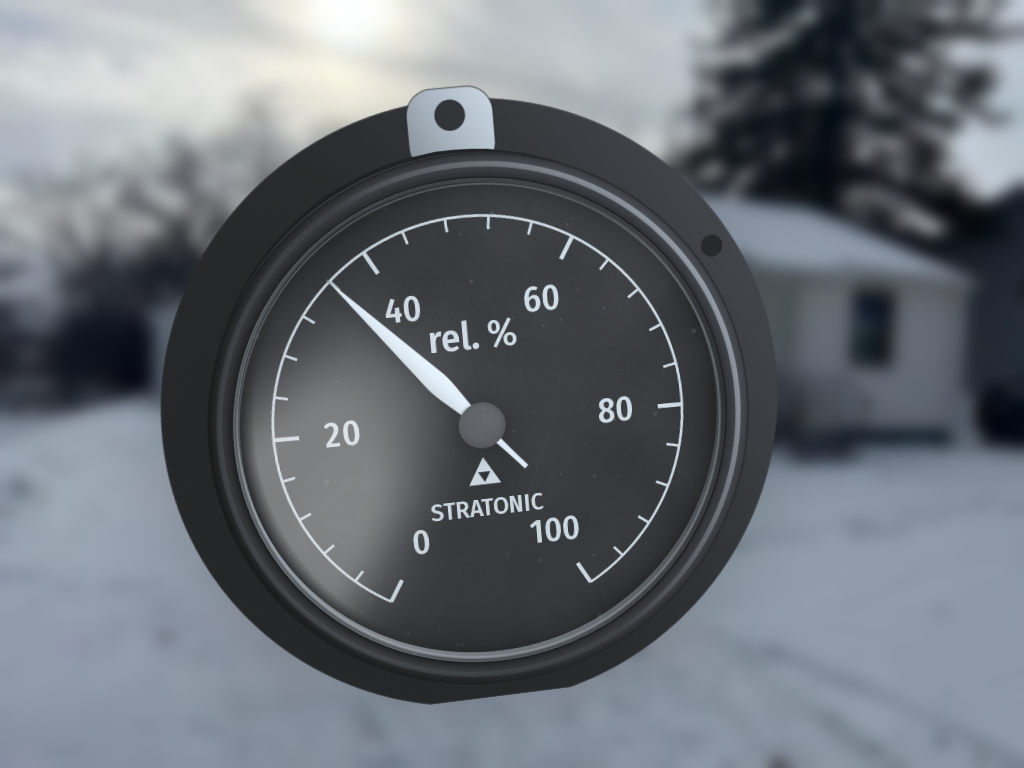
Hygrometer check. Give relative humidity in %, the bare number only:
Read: 36
